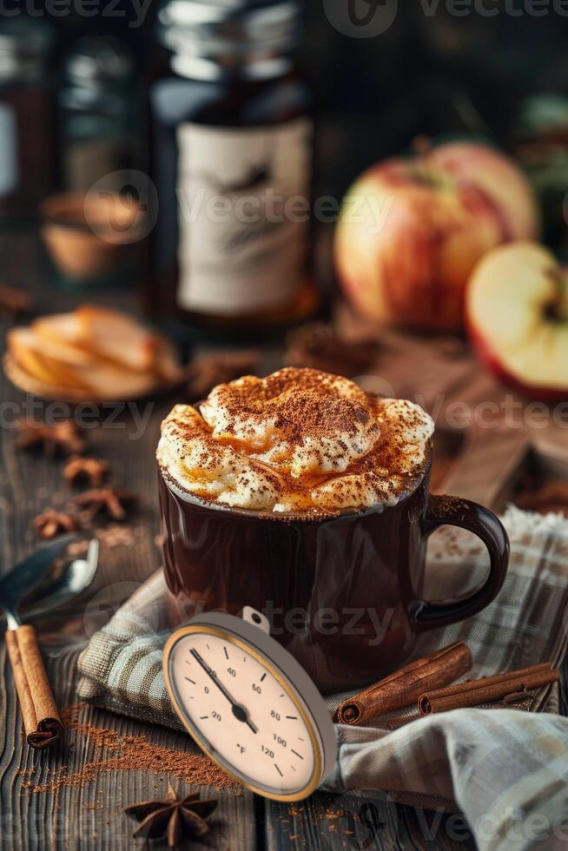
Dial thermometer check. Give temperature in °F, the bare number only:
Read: 20
